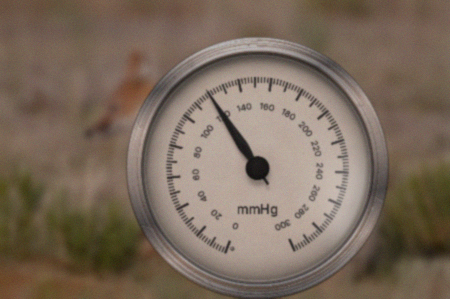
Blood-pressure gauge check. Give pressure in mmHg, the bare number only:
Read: 120
